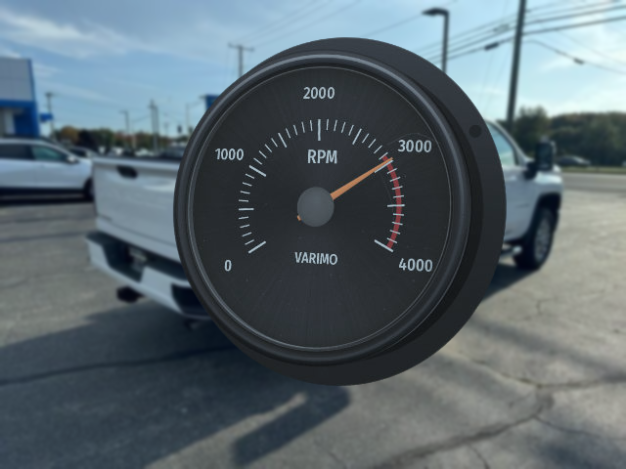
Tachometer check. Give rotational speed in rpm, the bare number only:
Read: 3000
